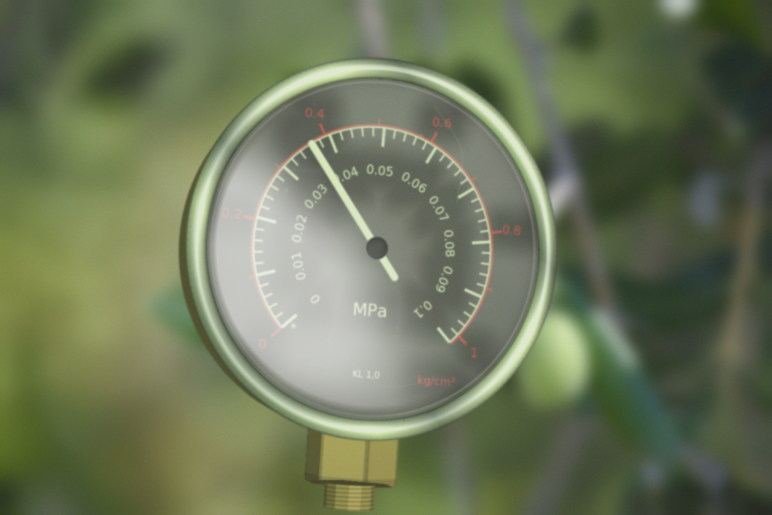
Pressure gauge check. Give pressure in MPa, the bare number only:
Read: 0.036
